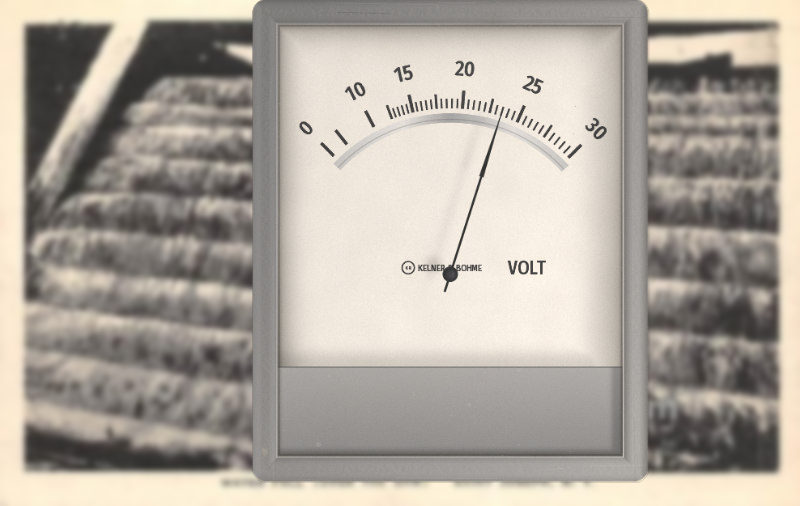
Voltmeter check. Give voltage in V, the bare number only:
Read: 23.5
